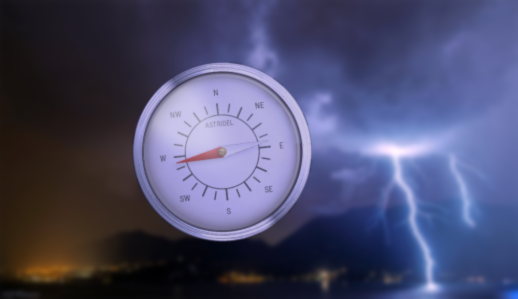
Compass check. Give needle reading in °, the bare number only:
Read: 262.5
